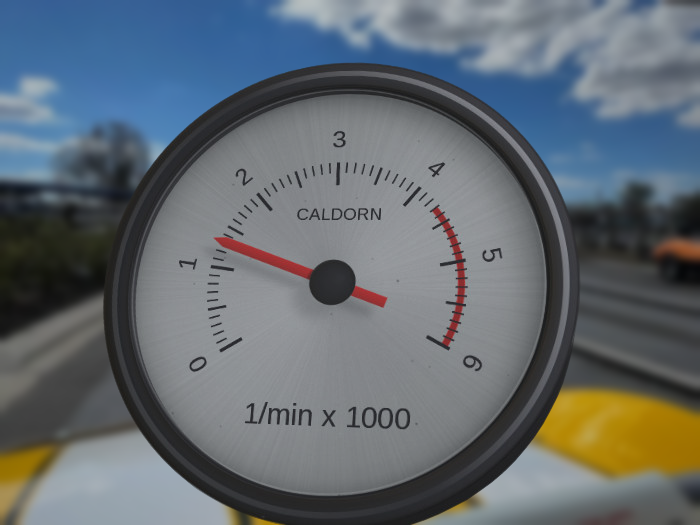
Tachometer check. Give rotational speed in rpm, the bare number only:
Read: 1300
